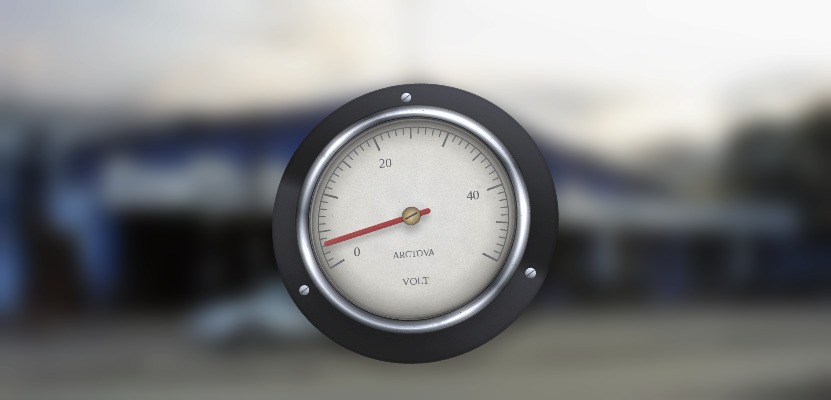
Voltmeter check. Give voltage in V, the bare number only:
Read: 3
